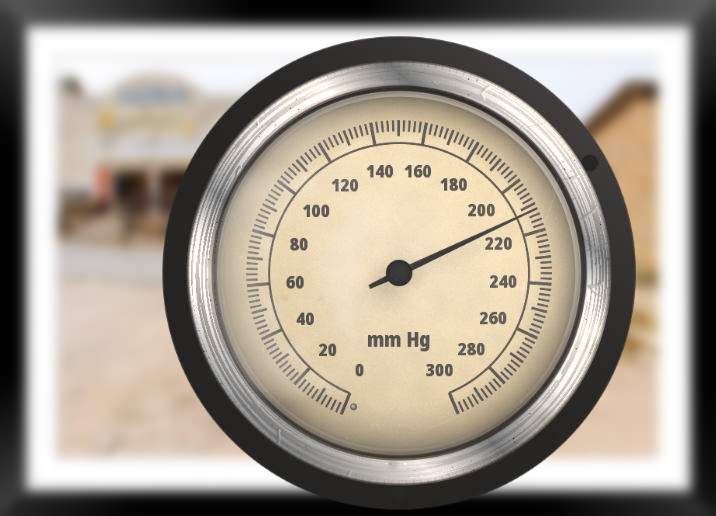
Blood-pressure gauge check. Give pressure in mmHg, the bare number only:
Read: 212
